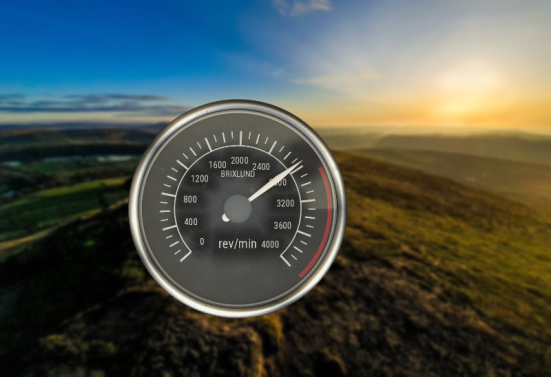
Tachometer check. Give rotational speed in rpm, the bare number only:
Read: 2750
